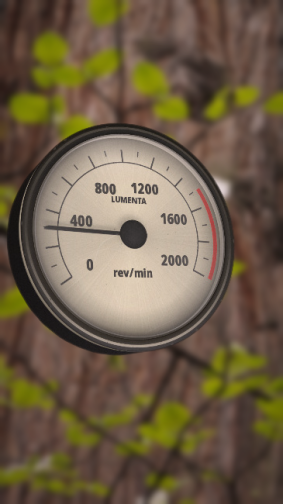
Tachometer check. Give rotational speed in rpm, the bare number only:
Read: 300
